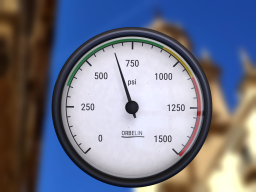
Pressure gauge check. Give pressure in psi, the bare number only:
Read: 650
